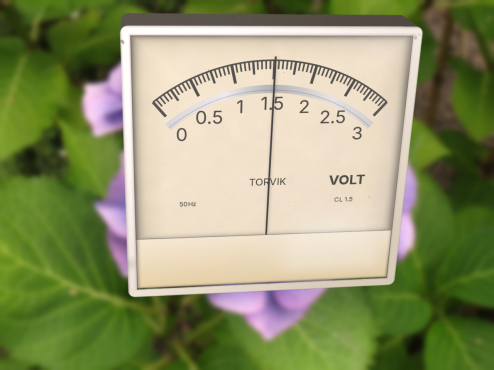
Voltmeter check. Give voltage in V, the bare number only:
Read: 1.5
